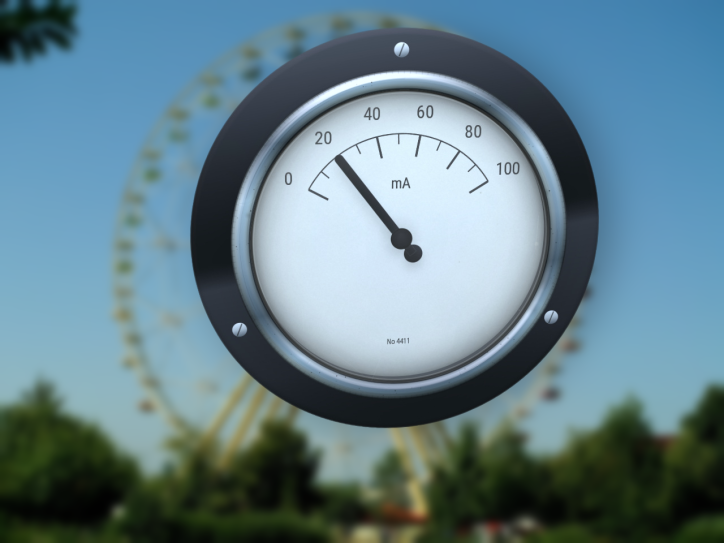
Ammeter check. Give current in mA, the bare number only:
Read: 20
